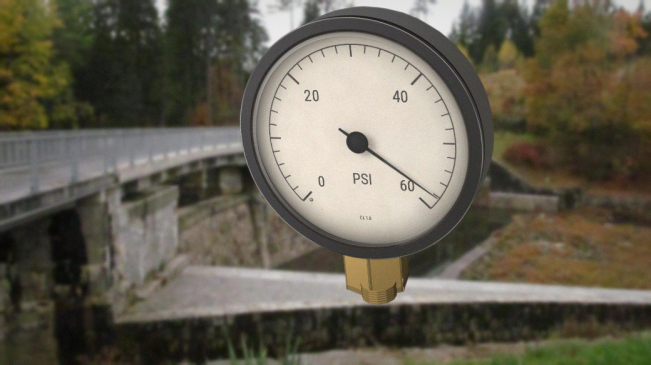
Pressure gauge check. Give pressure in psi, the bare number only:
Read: 58
